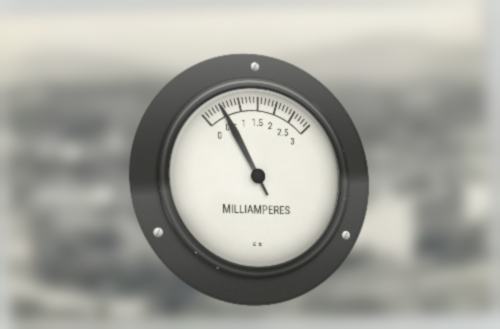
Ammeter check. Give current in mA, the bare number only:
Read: 0.5
